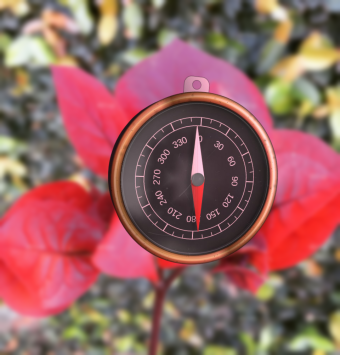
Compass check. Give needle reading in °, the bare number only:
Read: 175
